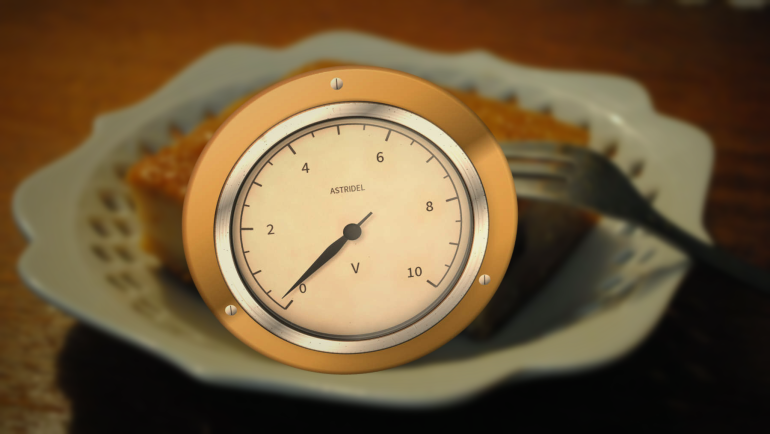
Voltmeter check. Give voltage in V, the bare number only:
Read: 0.25
